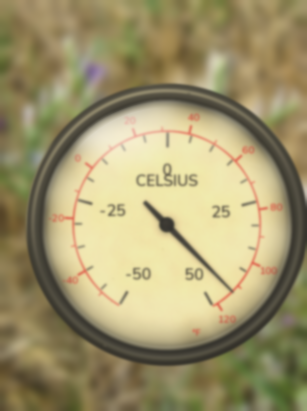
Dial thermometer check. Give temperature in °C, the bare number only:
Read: 45
